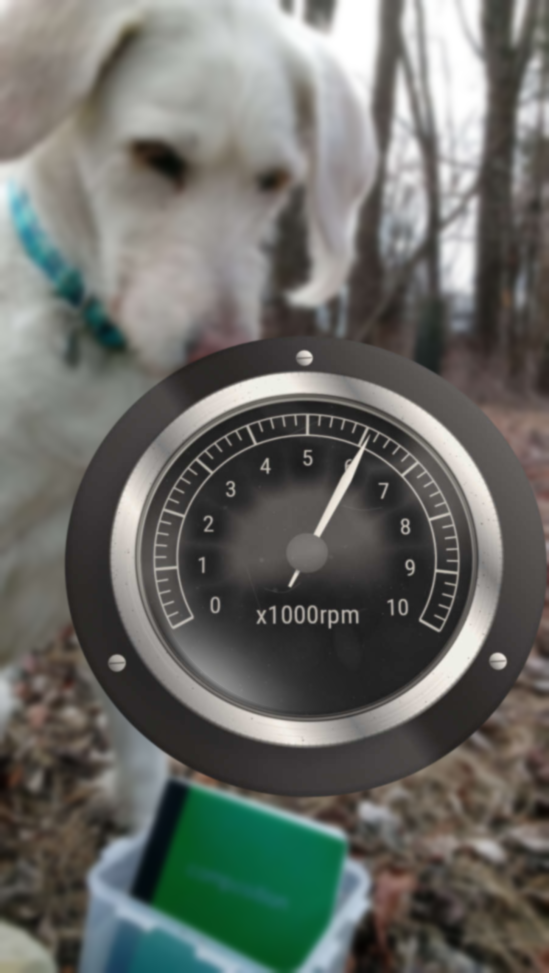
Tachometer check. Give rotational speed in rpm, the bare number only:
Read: 6100
